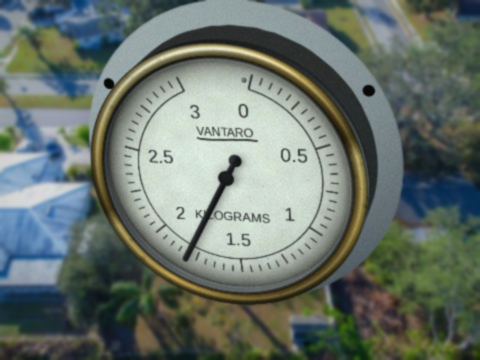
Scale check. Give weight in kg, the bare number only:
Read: 1.8
